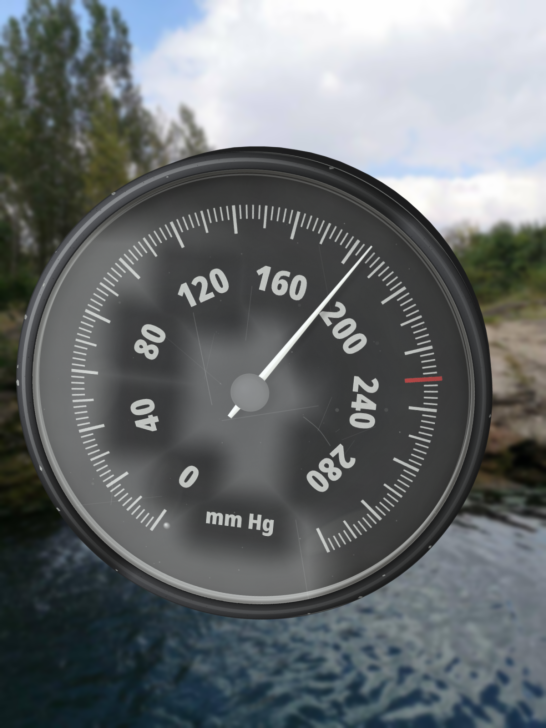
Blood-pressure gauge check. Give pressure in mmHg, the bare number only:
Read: 184
